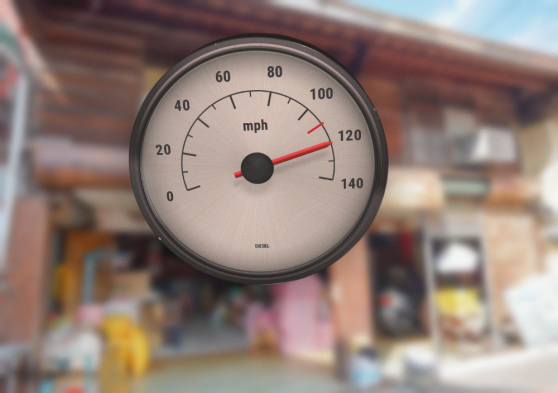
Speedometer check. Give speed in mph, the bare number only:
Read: 120
